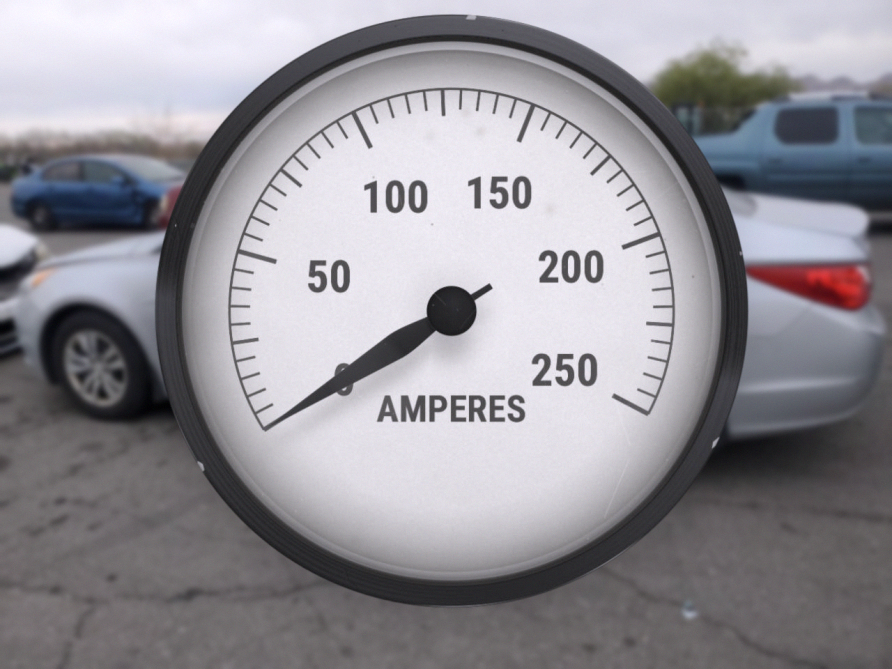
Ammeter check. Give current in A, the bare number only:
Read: 0
